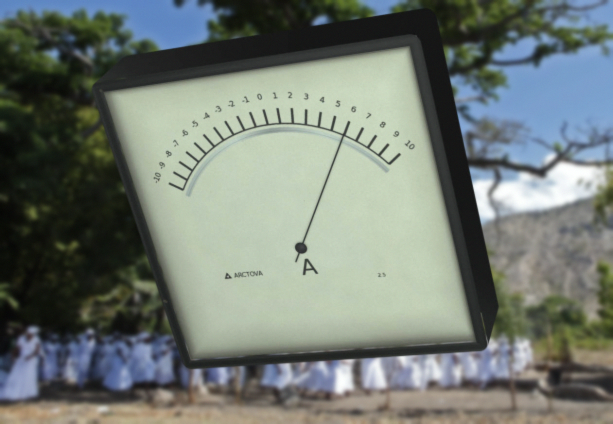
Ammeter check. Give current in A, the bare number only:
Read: 6
